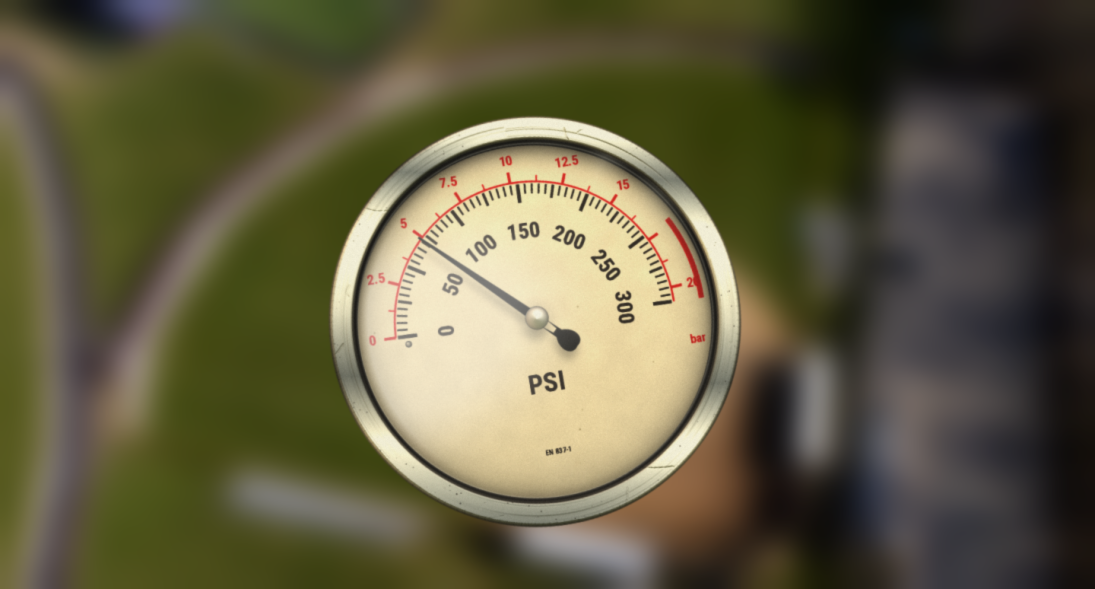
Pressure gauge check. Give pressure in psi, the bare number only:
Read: 70
